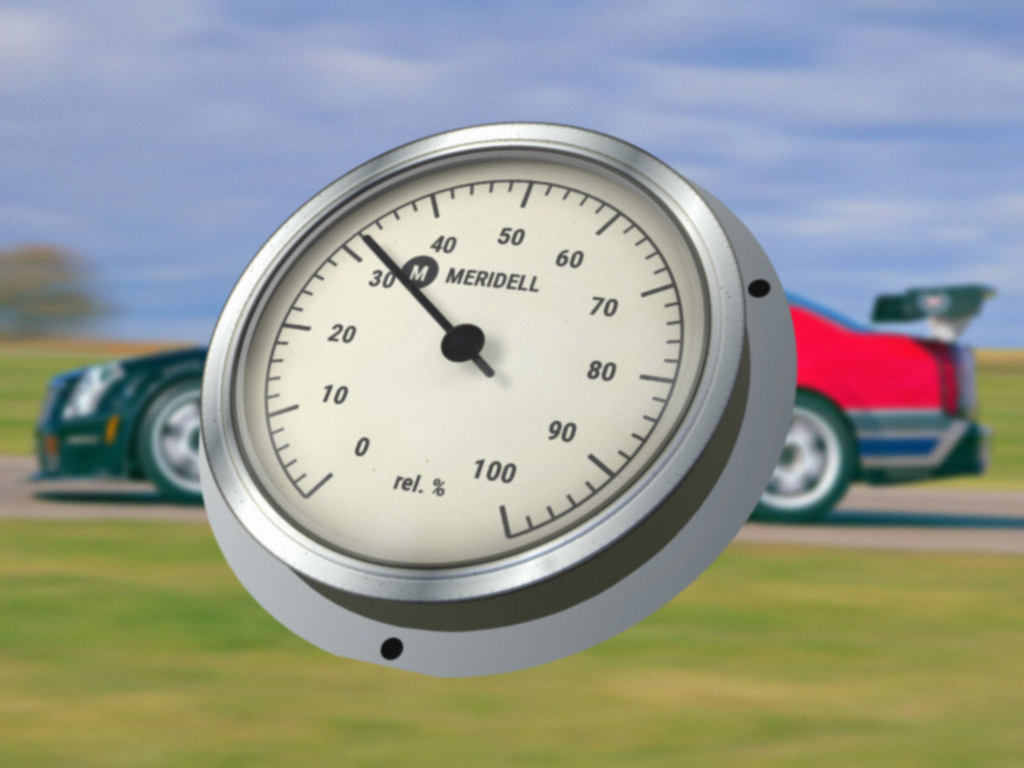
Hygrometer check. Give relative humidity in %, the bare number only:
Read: 32
